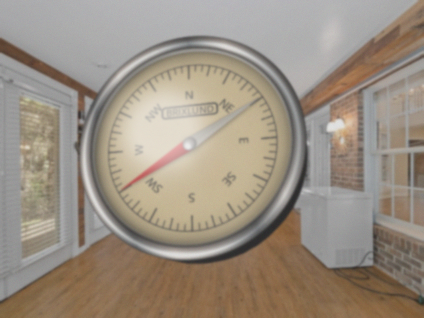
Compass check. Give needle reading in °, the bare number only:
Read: 240
